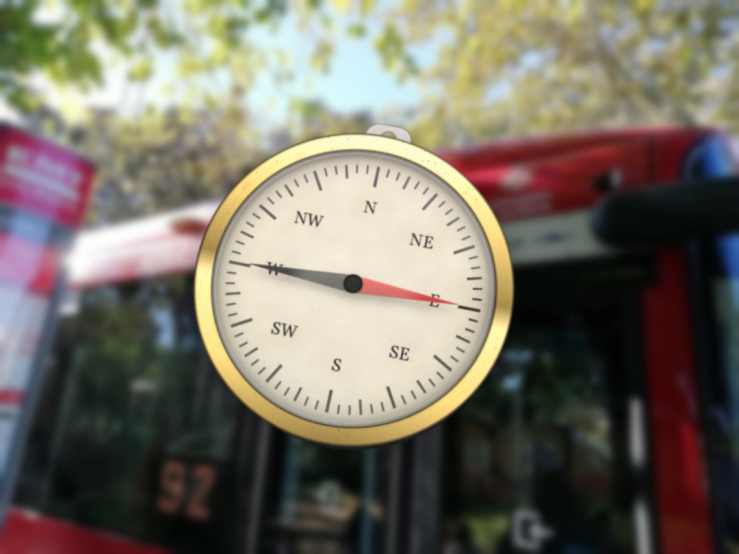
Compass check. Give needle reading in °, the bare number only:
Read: 90
